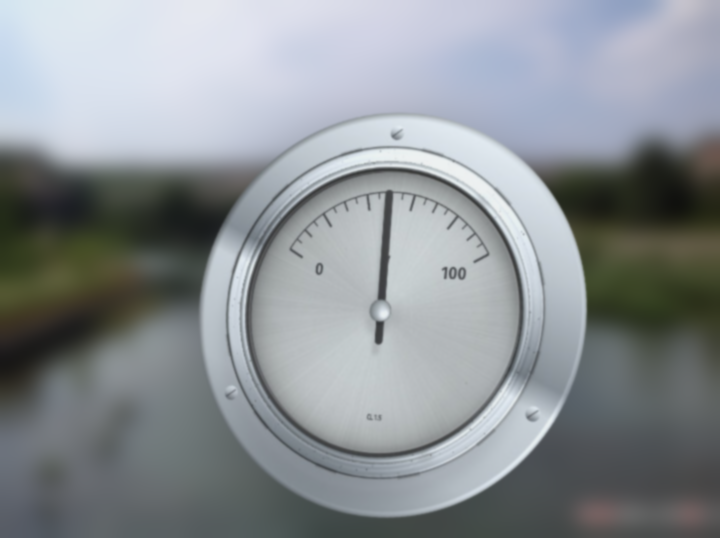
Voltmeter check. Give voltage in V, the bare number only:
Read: 50
